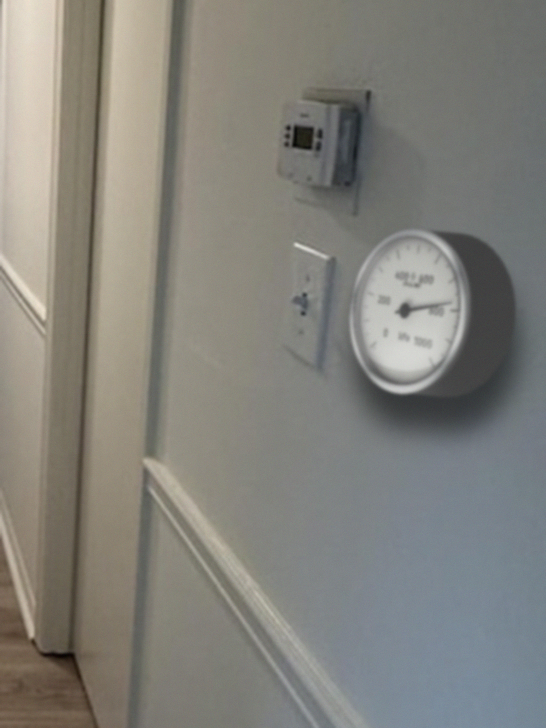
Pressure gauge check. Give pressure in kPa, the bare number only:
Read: 775
